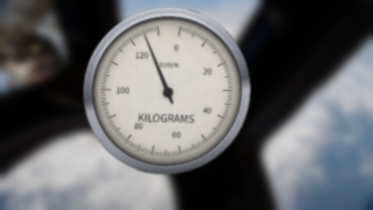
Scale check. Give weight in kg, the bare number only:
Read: 125
